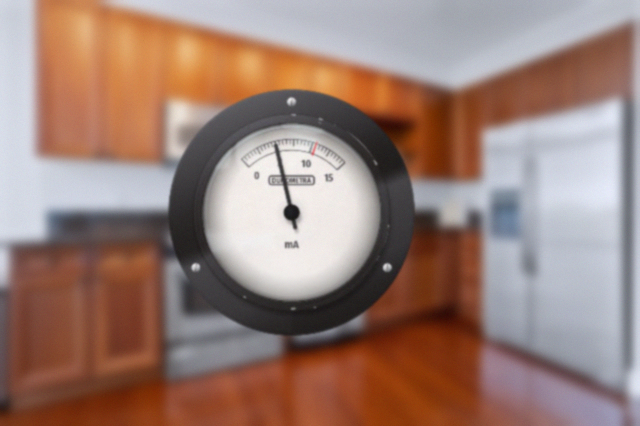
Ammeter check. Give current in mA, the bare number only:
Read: 5
